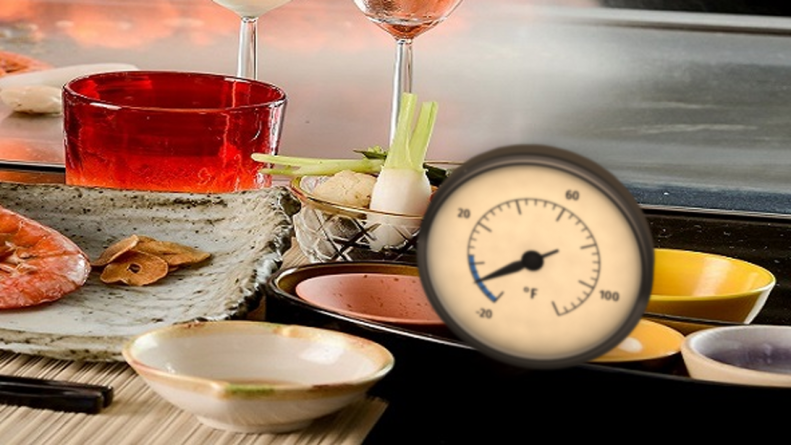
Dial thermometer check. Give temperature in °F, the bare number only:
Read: -8
